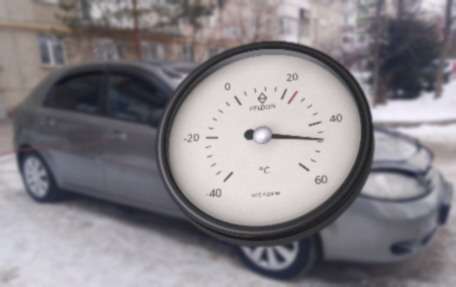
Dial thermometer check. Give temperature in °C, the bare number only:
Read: 48
